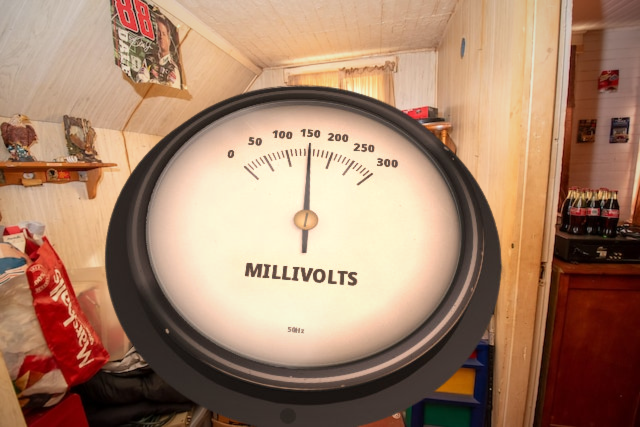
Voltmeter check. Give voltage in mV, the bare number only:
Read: 150
